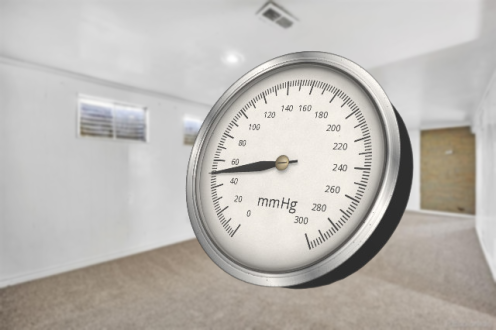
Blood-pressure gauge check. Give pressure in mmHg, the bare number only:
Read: 50
